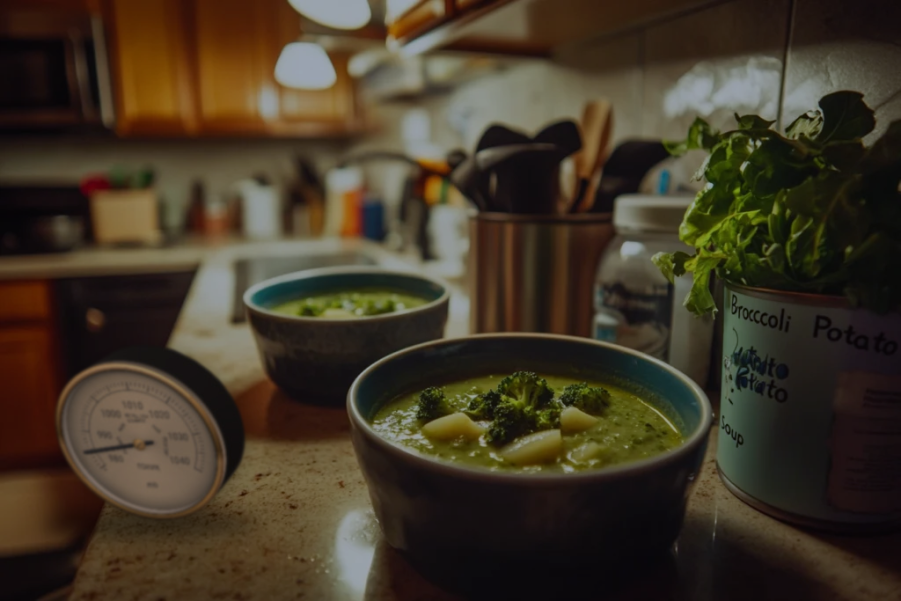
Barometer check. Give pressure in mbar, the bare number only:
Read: 985
